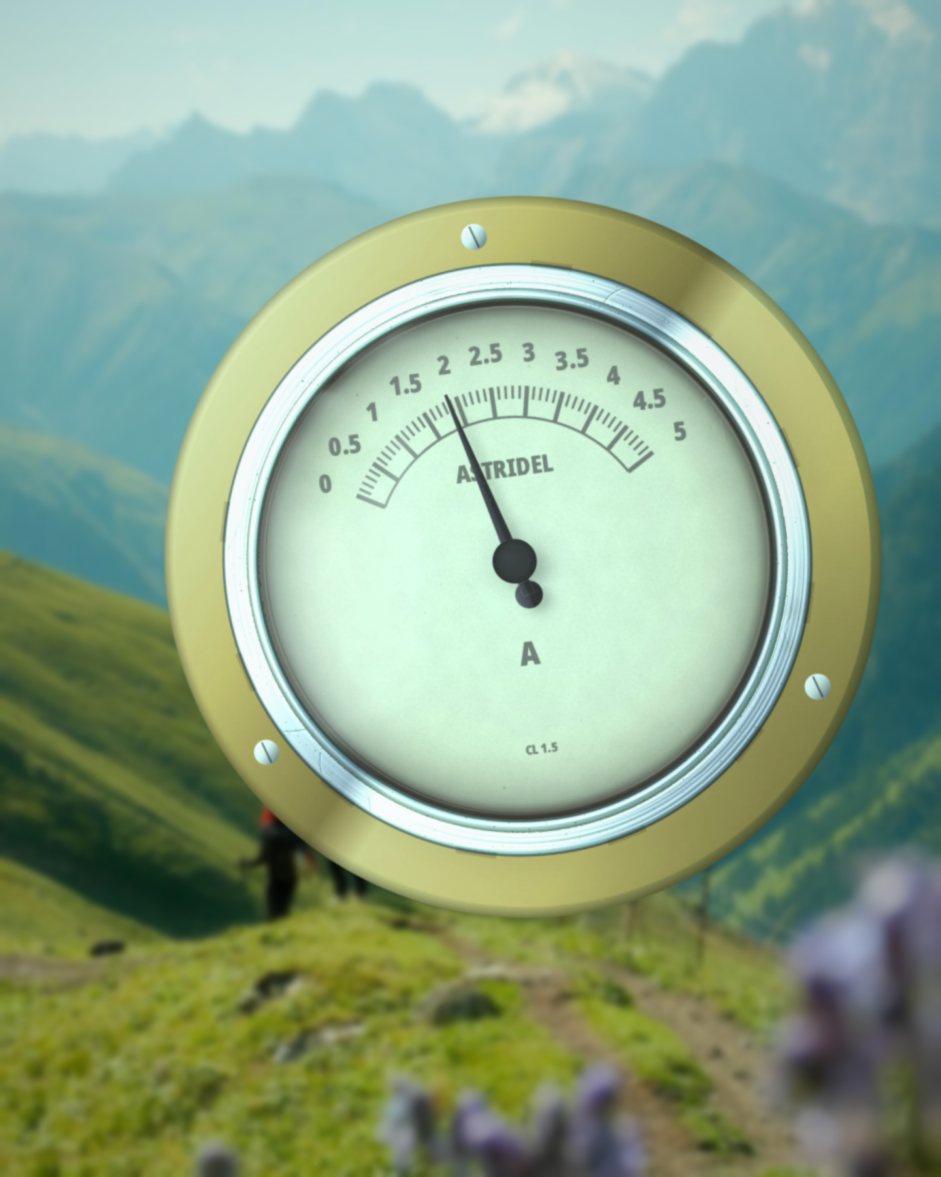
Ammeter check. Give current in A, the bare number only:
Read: 1.9
